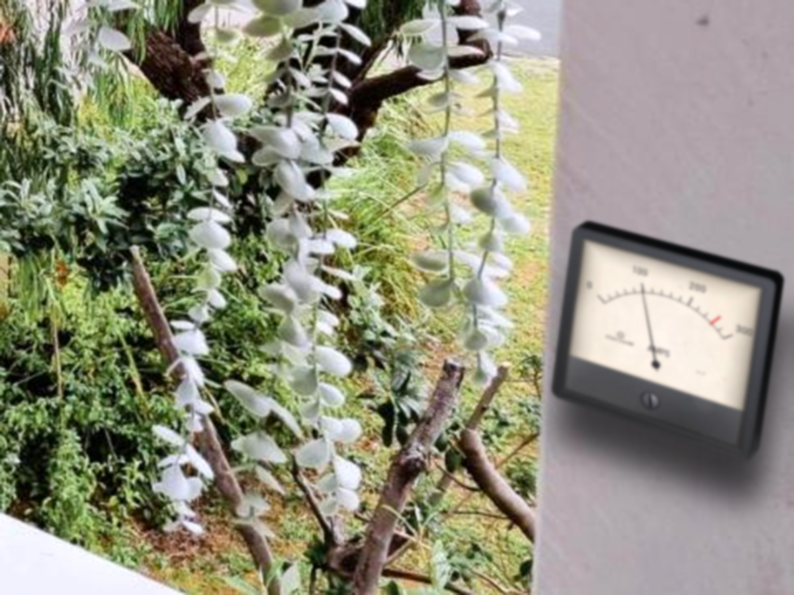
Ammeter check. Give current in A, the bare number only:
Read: 100
